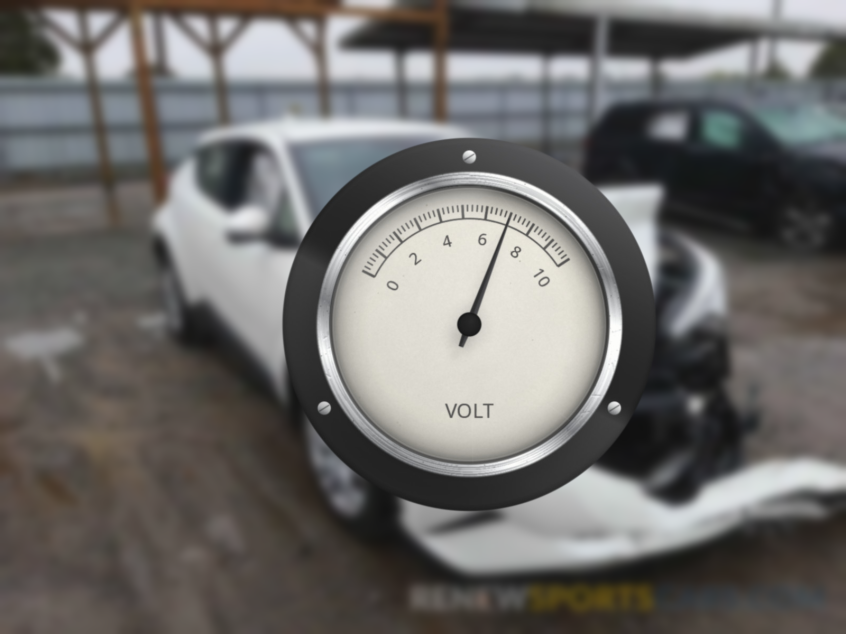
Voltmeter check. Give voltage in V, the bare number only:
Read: 7
